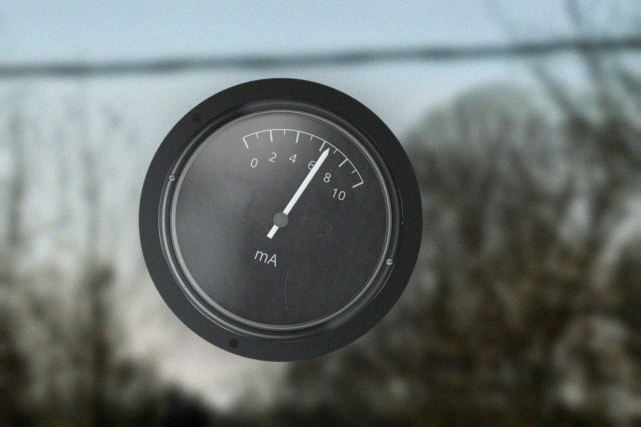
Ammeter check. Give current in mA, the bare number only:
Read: 6.5
